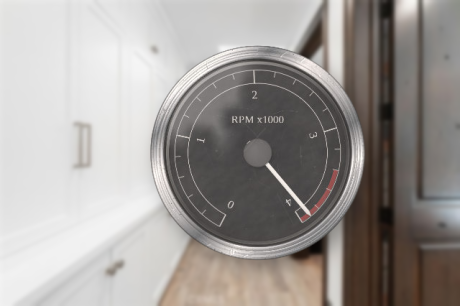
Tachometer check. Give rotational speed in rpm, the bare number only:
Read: 3900
